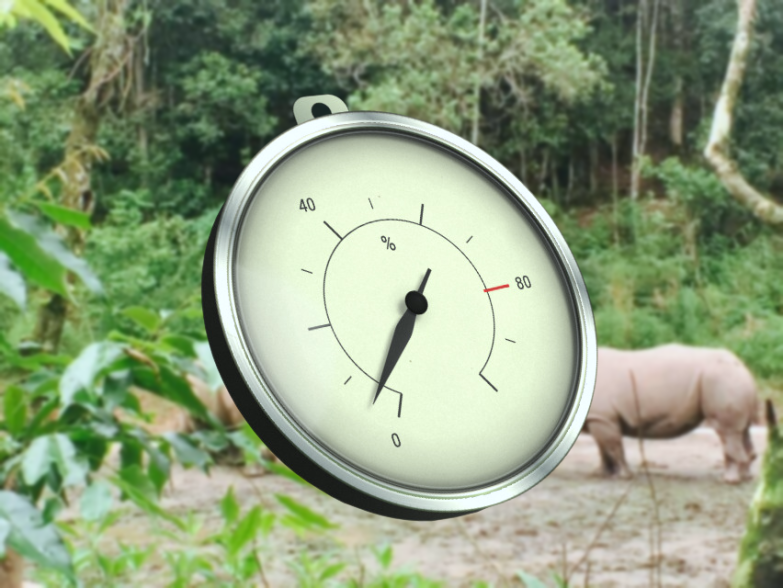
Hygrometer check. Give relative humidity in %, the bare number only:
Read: 5
